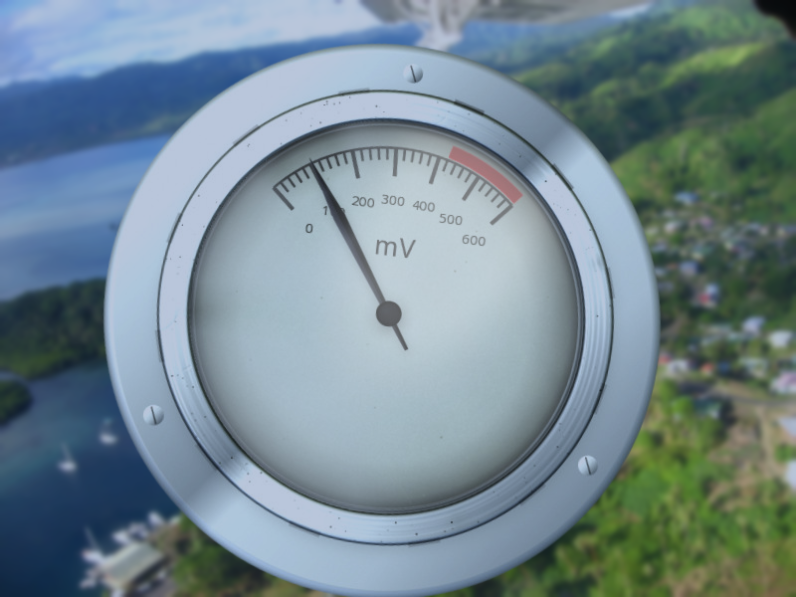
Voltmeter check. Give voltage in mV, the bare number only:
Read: 100
